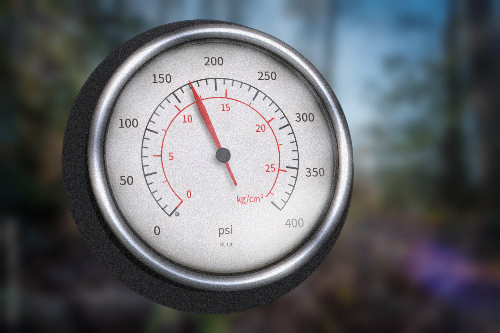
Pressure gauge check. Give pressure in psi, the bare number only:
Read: 170
